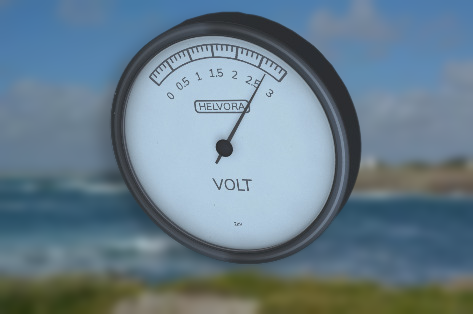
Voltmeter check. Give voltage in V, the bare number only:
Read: 2.7
